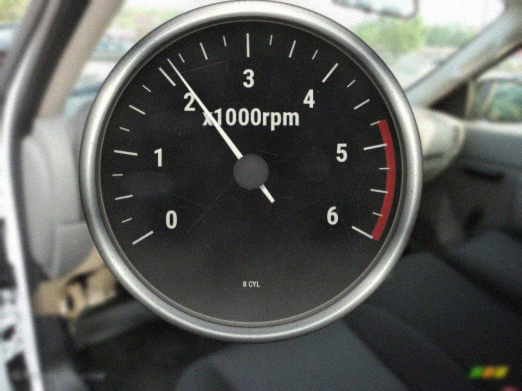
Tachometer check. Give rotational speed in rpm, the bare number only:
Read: 2125
